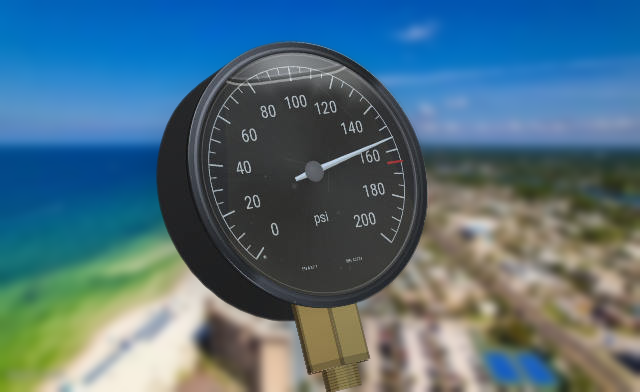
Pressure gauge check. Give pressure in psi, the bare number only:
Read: 155
